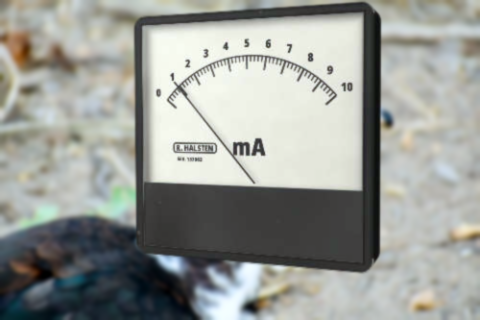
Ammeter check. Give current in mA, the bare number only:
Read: 1
